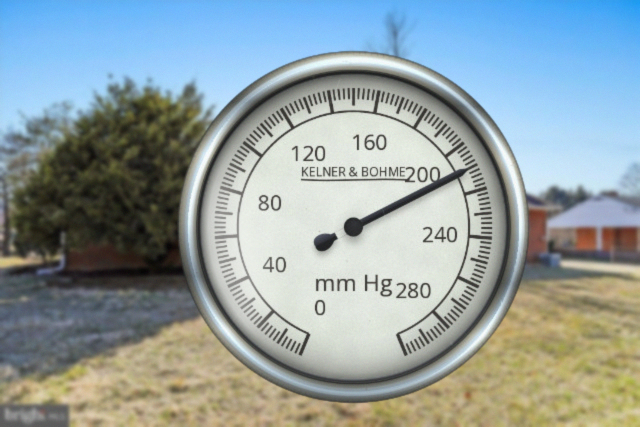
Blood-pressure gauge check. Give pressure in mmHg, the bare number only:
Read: 210
